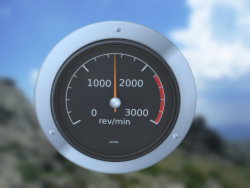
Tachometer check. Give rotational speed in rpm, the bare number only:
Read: 1500
